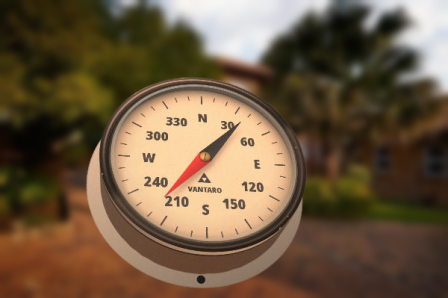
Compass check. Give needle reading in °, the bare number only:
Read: 220
